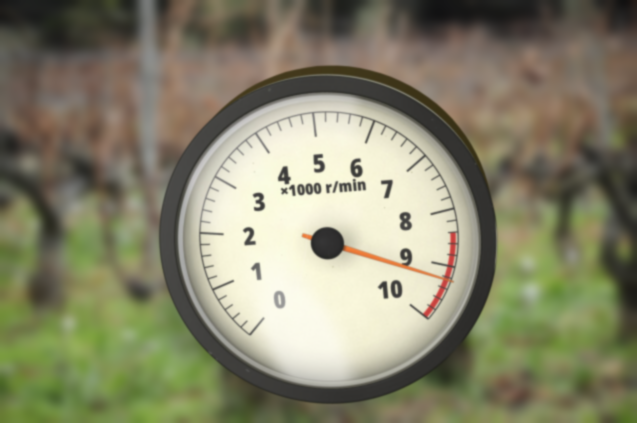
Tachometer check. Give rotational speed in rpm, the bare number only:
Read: 9200
